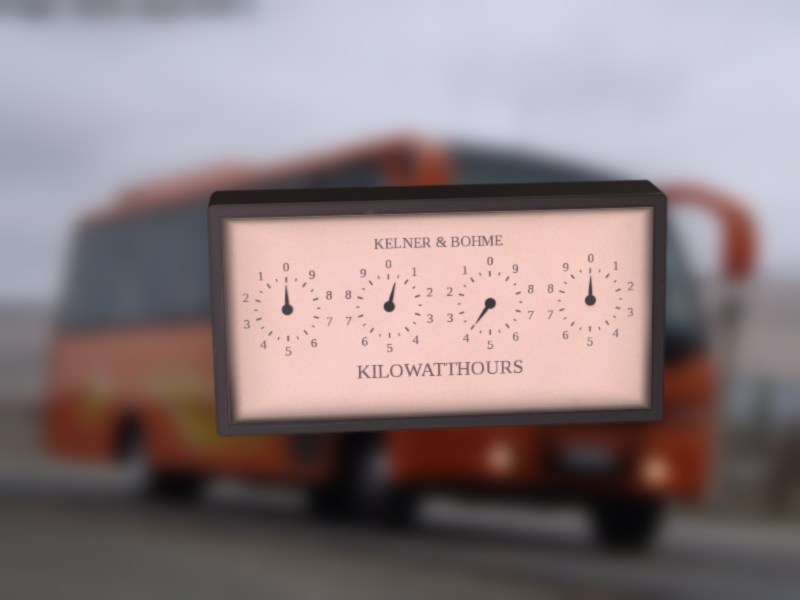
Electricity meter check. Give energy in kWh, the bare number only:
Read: 40
